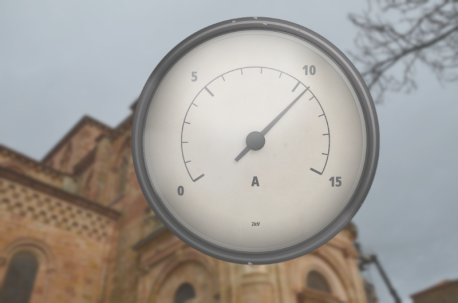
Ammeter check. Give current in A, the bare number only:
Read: 10.5
